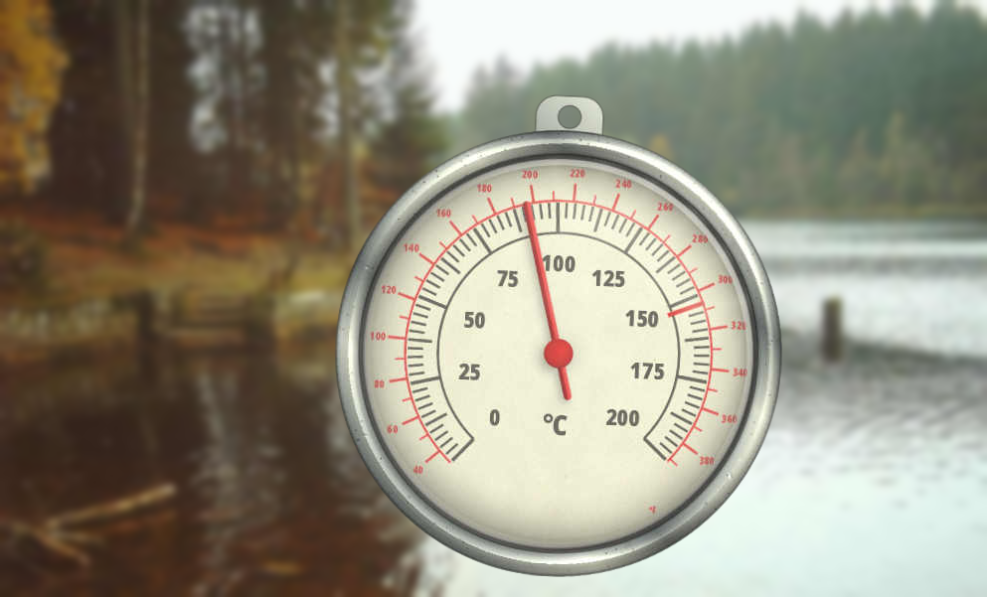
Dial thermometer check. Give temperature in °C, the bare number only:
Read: 91.25
